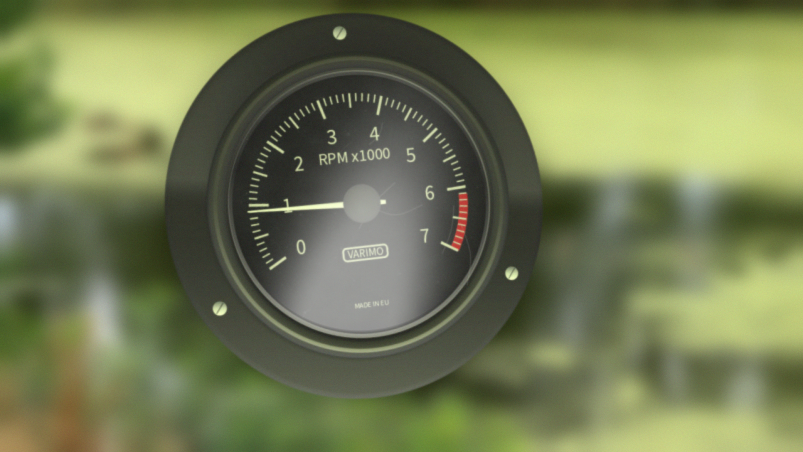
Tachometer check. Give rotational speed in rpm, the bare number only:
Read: 900
